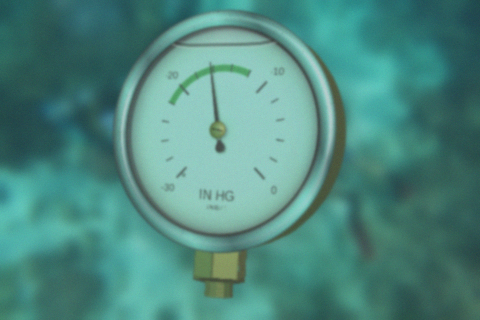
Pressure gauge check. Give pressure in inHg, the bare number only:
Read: -16
